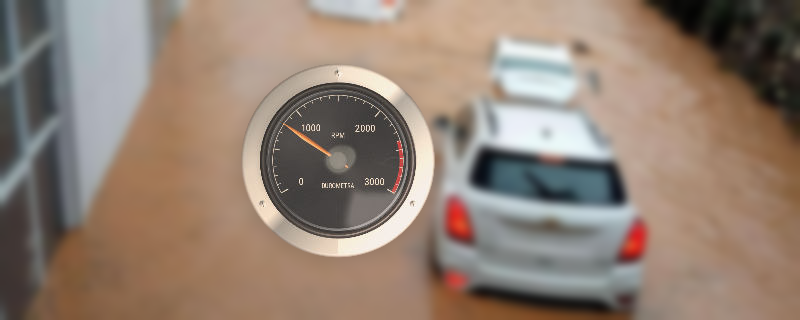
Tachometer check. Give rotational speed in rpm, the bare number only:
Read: 800
